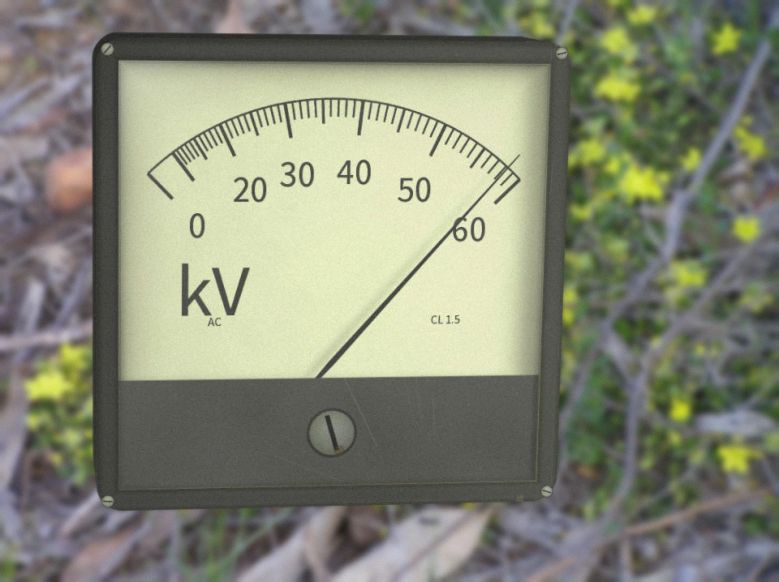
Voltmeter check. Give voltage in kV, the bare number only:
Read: 58
